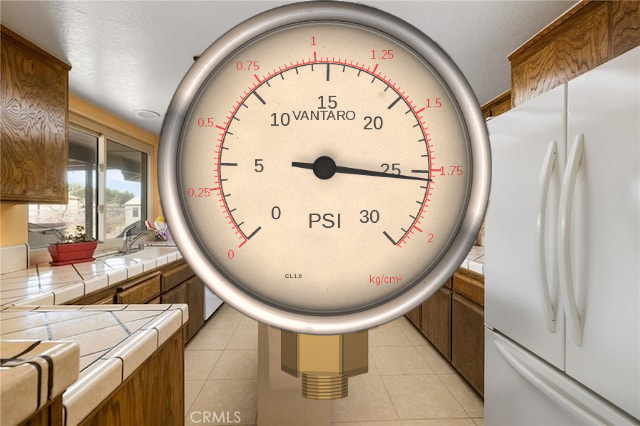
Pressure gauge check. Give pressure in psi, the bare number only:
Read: 25.5
